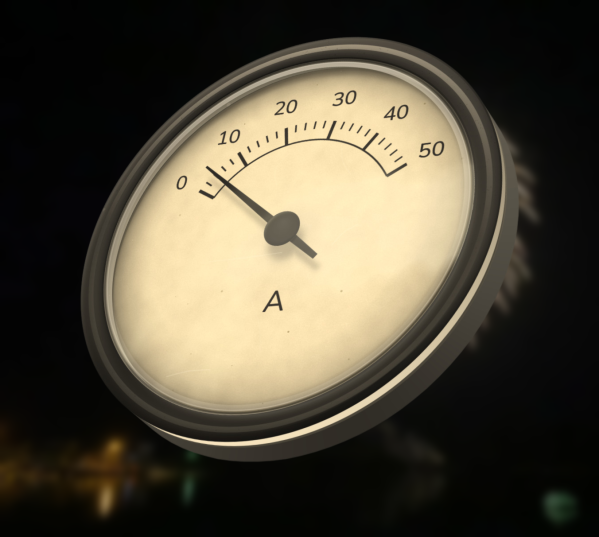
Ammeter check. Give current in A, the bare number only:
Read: 4
